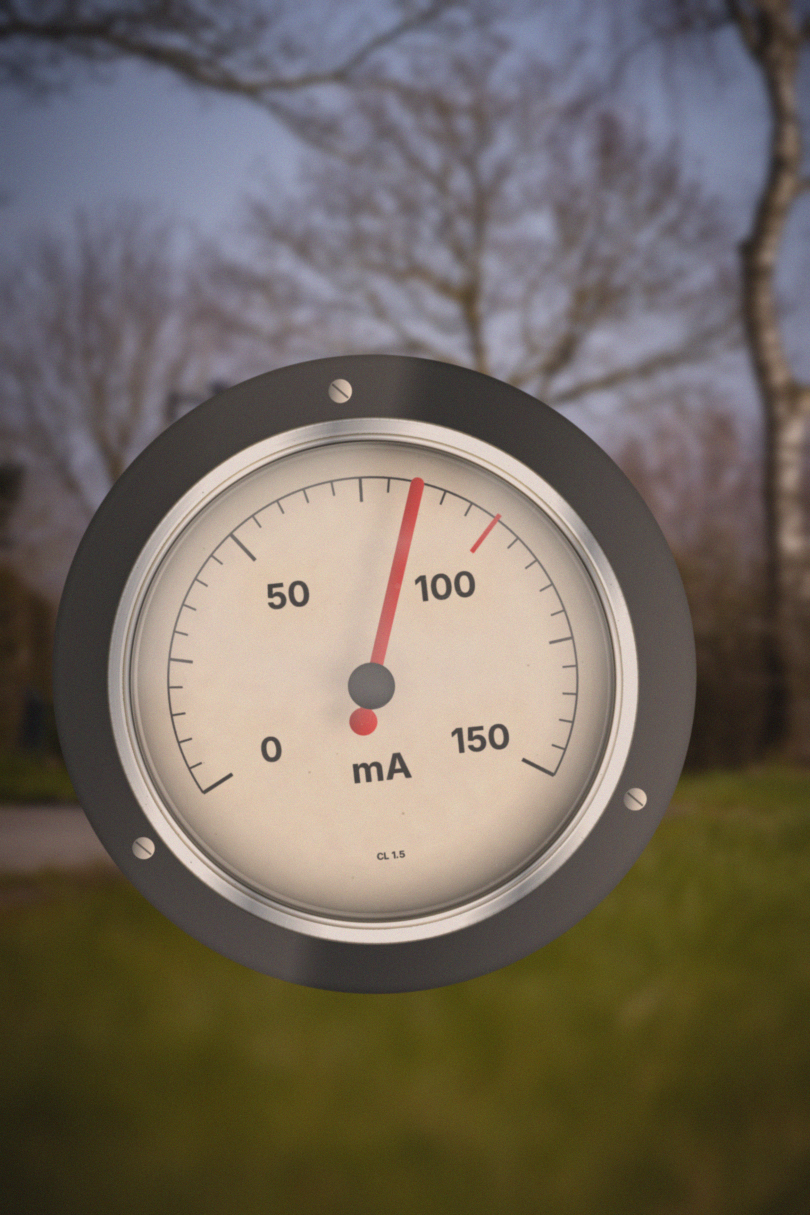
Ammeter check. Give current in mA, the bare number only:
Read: 85
